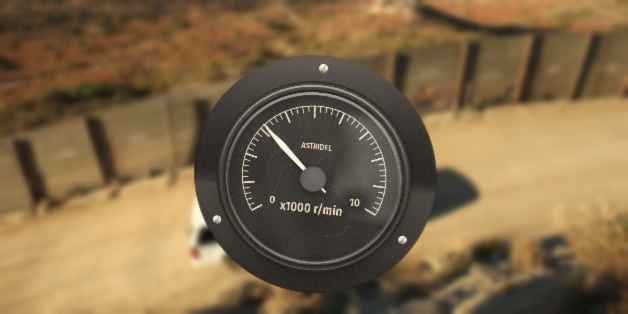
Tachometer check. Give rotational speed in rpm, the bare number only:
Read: 3200
